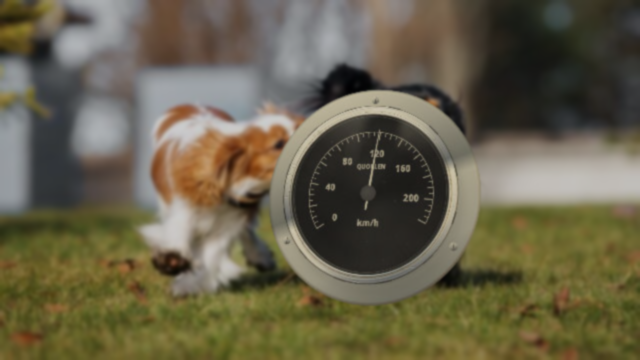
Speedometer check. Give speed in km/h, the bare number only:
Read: 120
